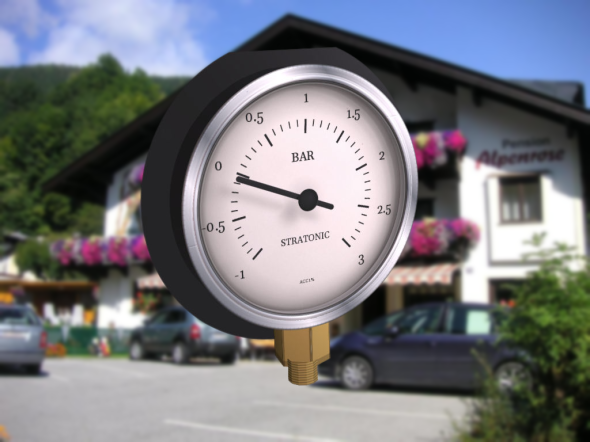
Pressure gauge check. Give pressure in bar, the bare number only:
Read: -0.05
